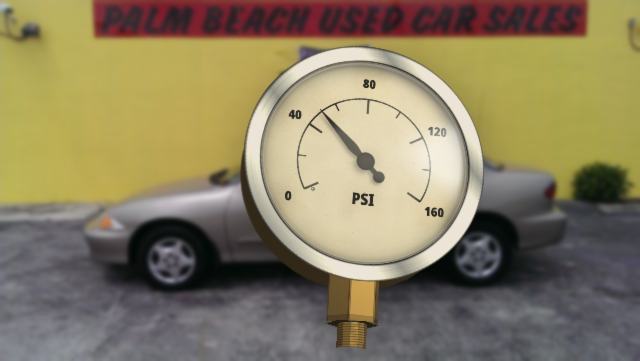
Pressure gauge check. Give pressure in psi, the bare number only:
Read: 50
